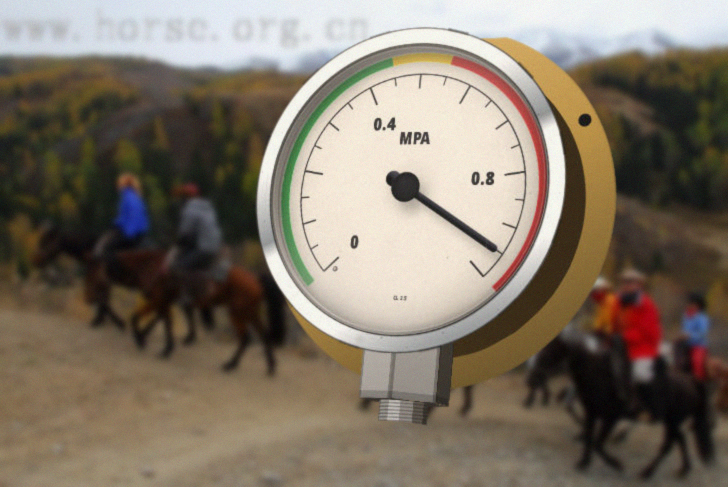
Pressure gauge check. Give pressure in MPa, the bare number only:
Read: 0.95
